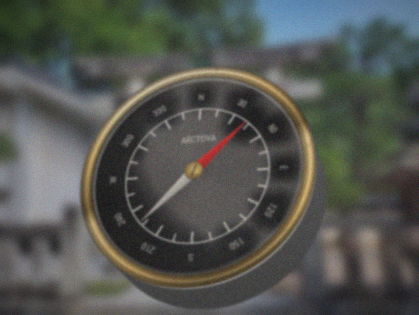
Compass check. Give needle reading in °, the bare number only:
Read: 45
